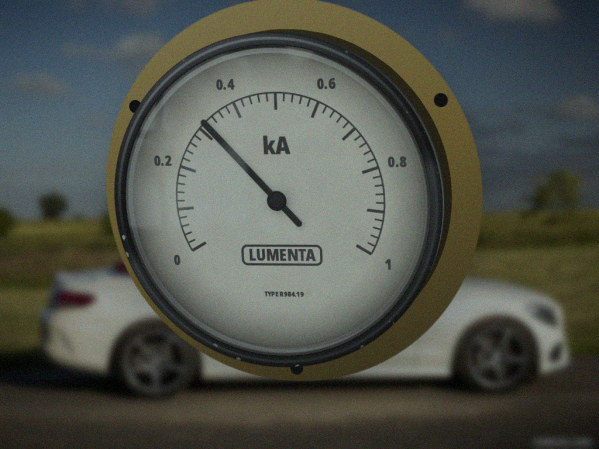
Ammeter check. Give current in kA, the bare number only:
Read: 0.32
